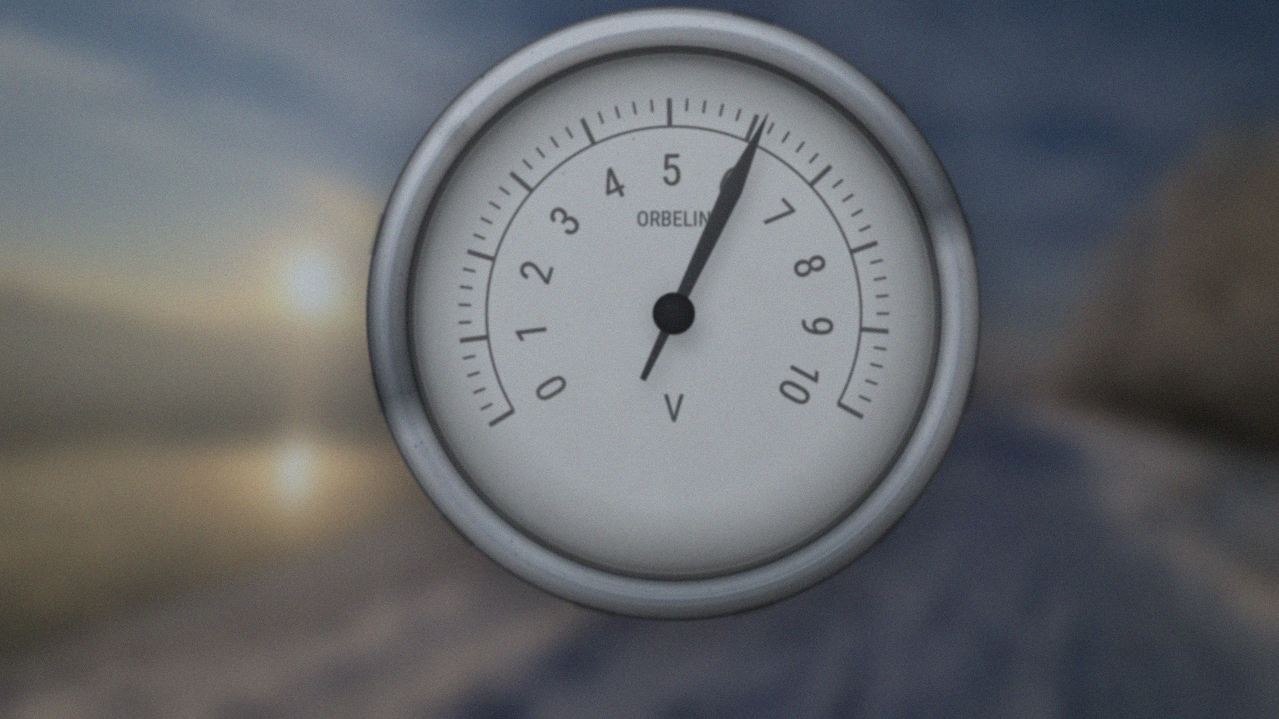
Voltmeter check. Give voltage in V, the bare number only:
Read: 6.1
